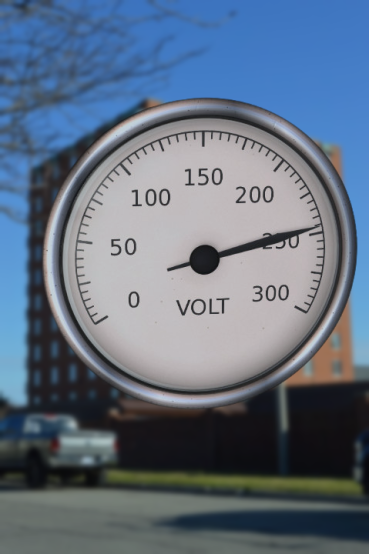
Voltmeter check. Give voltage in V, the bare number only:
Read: 245
